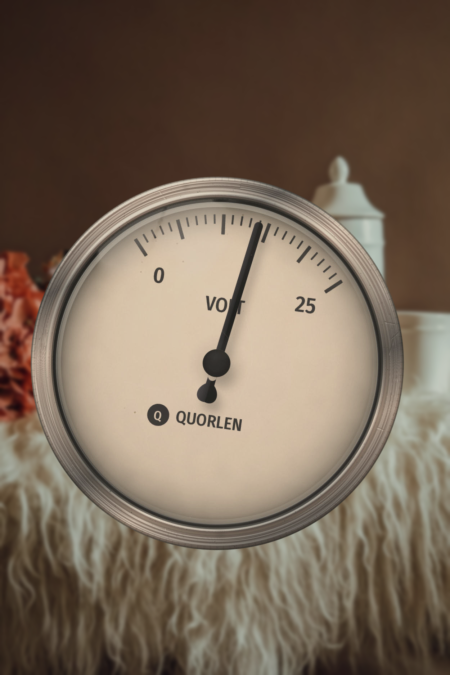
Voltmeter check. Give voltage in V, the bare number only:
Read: 14
